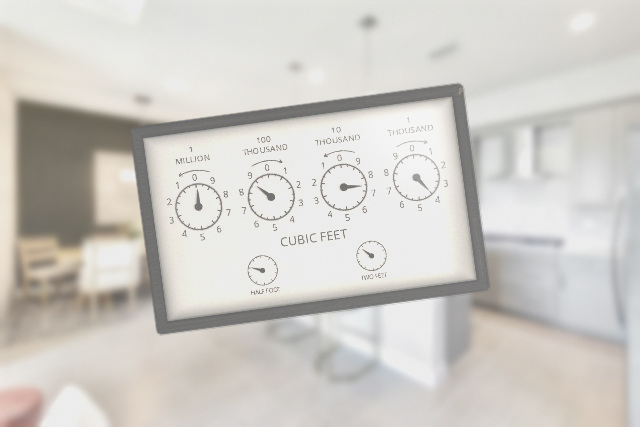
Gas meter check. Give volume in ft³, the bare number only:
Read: 987400
